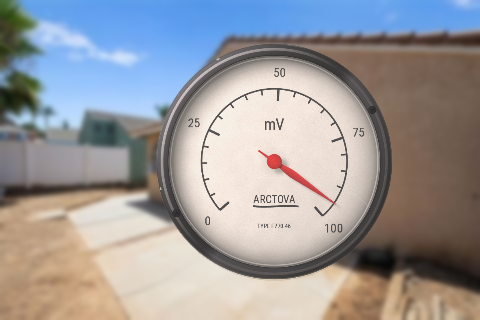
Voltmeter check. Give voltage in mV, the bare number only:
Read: 95
